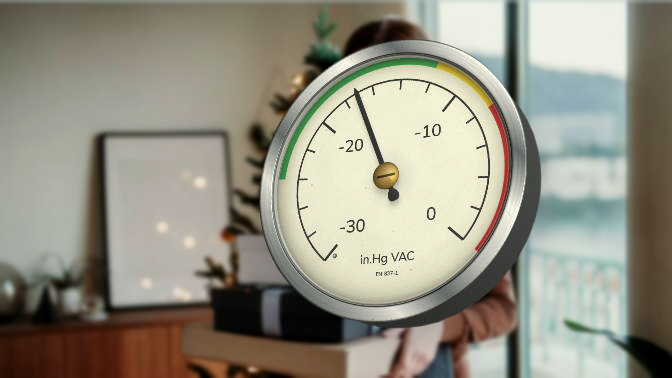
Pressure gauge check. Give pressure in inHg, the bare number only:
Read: -17
